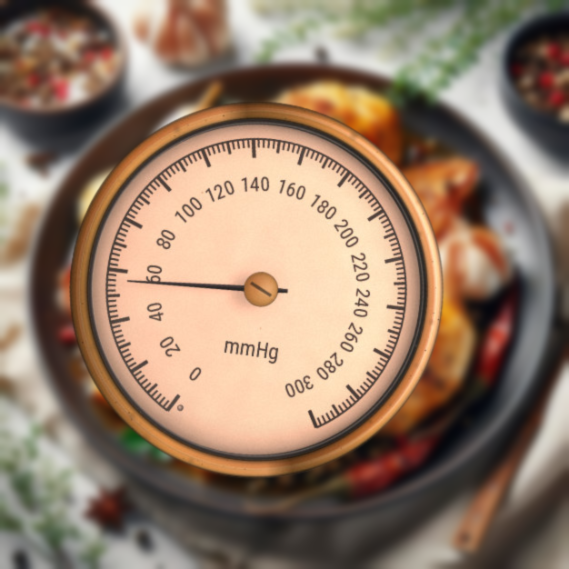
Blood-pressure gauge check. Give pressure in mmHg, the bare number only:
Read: 56
